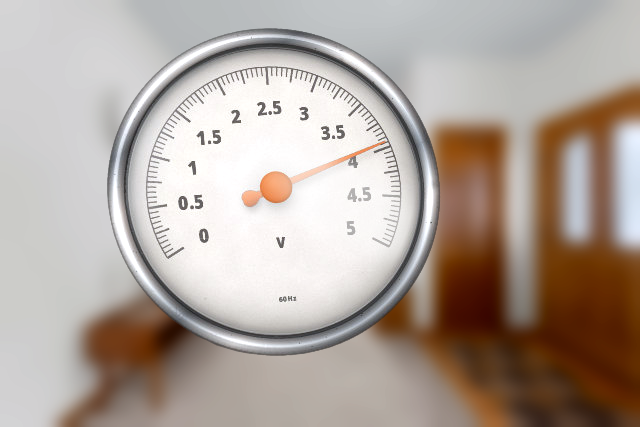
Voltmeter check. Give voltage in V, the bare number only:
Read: 3.95
